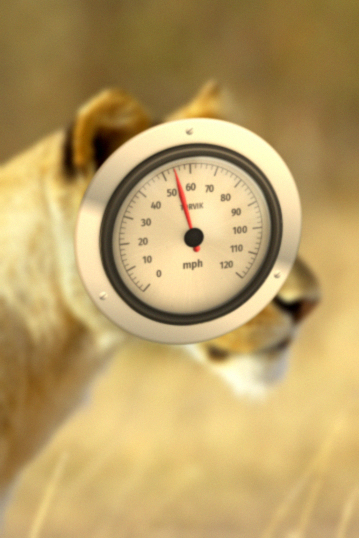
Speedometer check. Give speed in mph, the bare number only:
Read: 54
